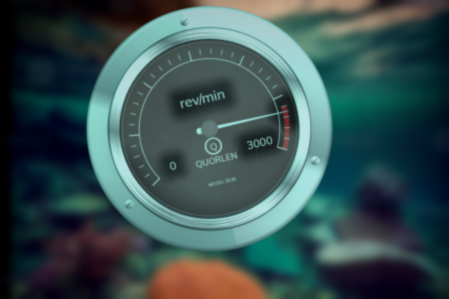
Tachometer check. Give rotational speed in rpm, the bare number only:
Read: 2650
